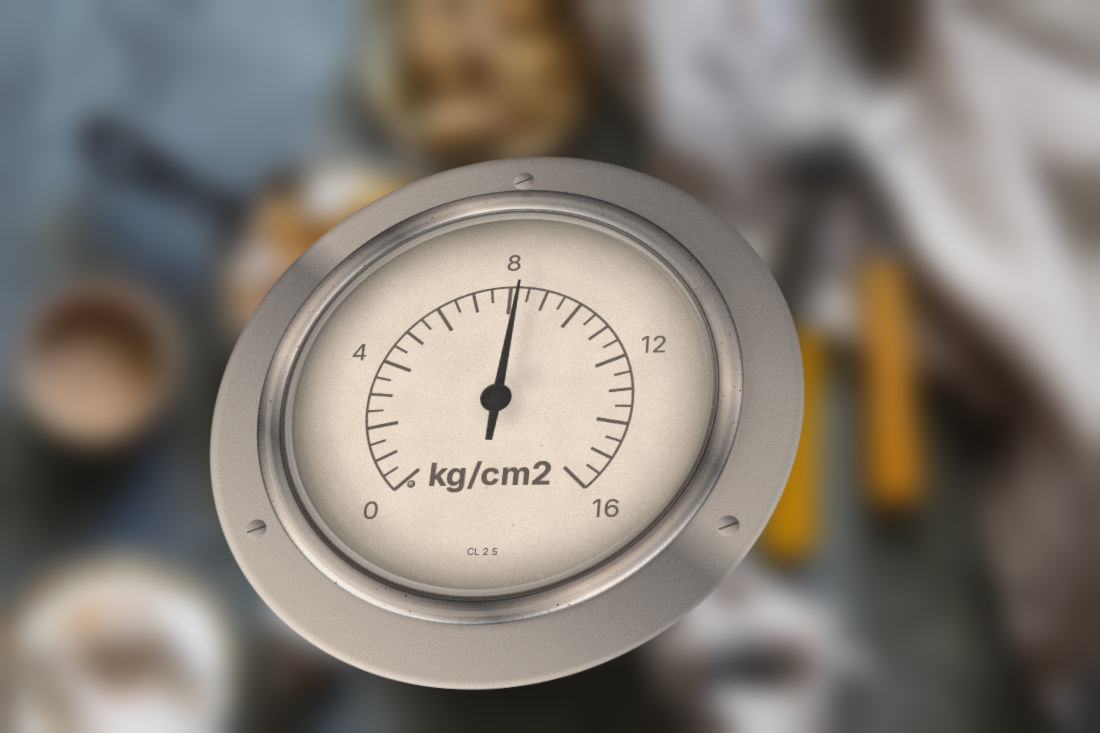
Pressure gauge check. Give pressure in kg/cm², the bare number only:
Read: 8.25
